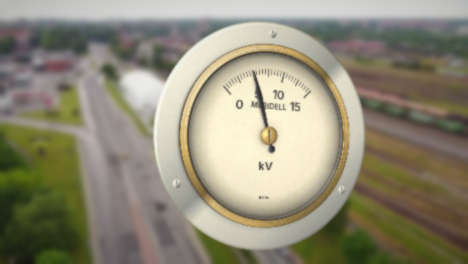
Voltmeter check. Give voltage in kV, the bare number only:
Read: 5
